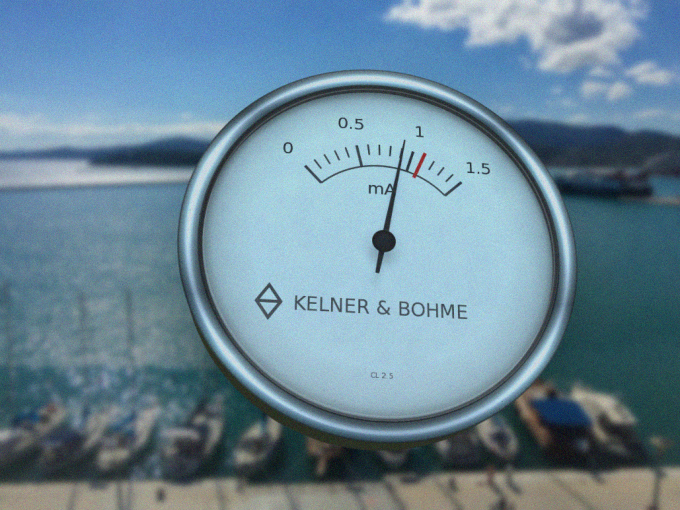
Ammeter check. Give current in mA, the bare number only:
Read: 0.9
